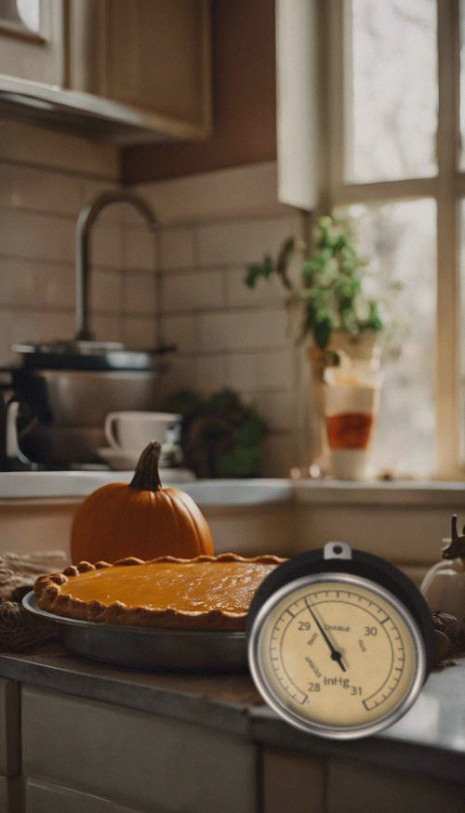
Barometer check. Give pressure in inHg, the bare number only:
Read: 29.2
